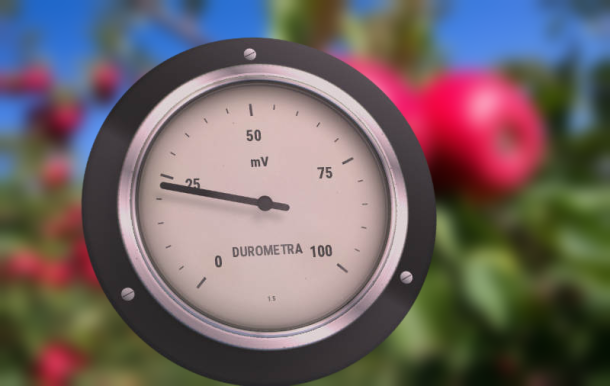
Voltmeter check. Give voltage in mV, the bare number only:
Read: 22.5
